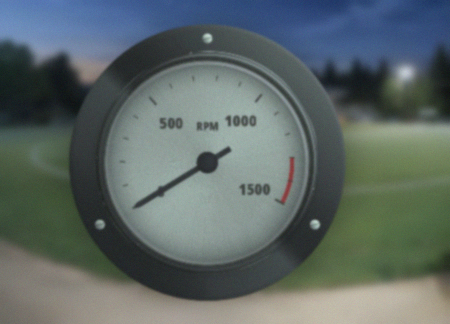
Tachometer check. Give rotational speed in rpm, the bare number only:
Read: 0
